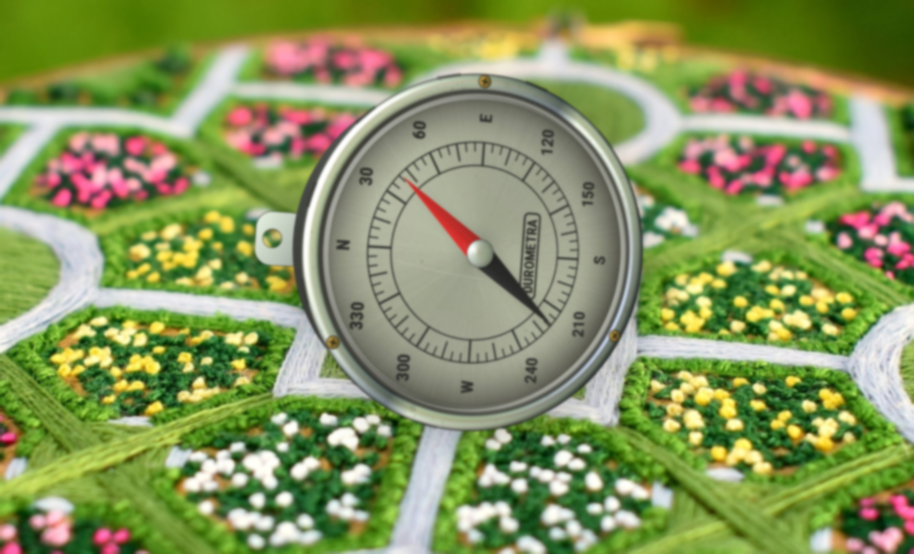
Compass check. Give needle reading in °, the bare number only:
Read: 40
